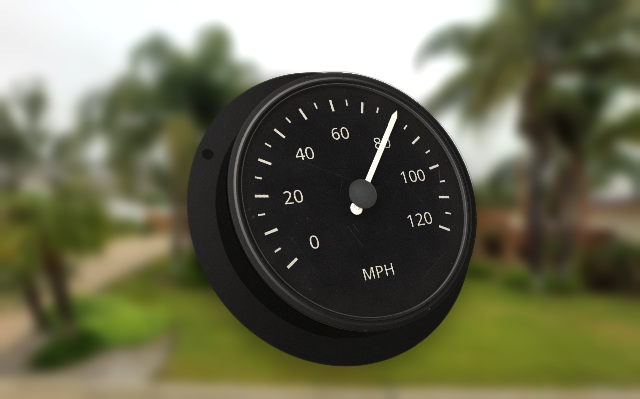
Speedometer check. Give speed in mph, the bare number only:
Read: 80
